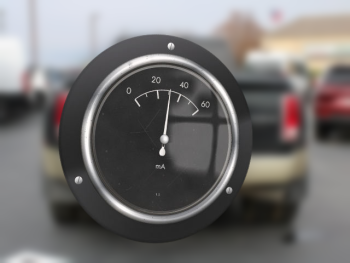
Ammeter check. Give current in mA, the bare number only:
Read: 30
